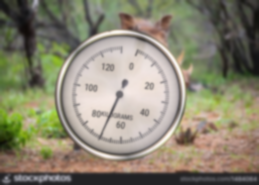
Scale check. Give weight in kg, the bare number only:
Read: 70
